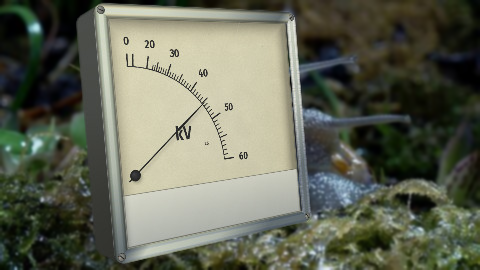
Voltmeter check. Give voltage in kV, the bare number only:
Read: 45
